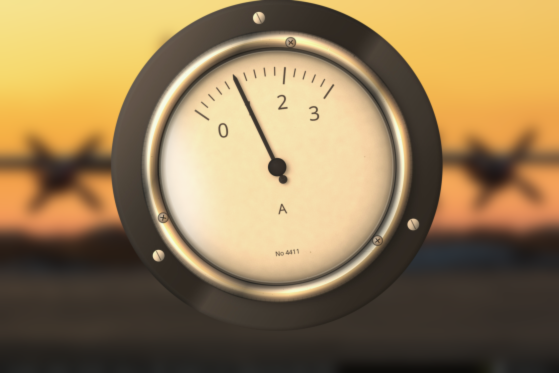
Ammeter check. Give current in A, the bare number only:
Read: 1
